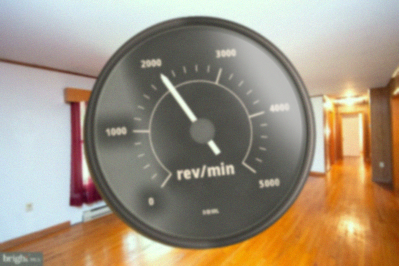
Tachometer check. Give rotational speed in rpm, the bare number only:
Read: 2000
